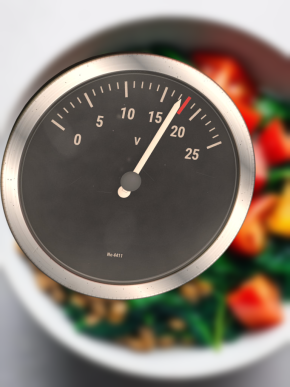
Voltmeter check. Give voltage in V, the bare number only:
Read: 17
